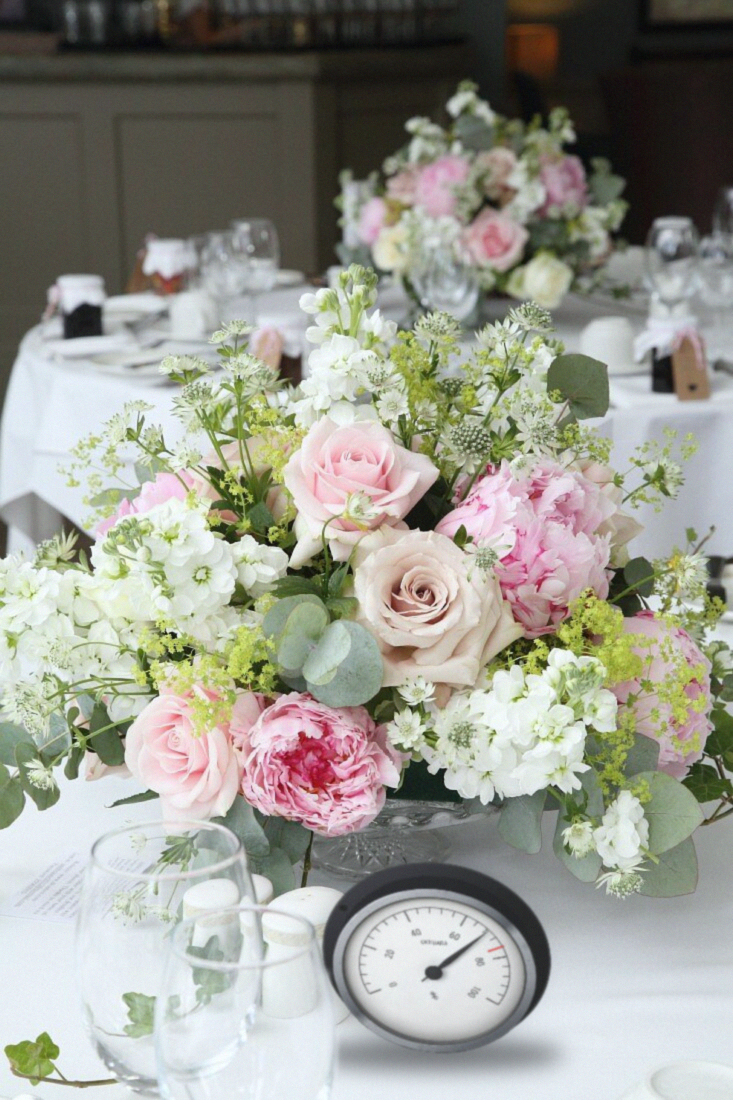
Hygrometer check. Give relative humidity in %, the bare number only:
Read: 68
